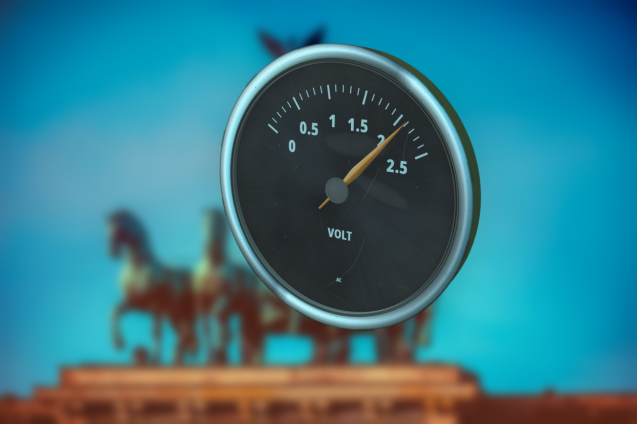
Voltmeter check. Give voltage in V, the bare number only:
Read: 2.1
